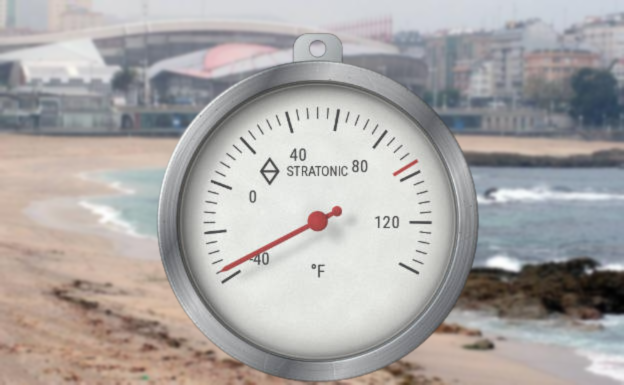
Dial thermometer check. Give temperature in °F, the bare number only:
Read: -36
